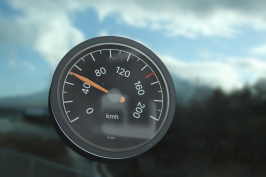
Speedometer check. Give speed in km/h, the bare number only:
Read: 50
